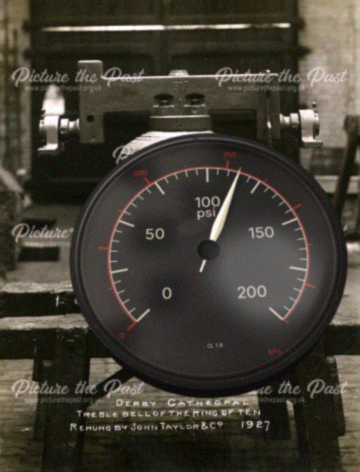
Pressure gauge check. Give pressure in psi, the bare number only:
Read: 115
